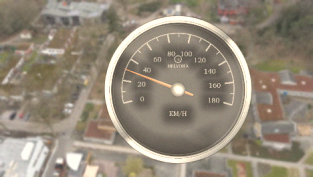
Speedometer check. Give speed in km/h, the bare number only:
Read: 30
